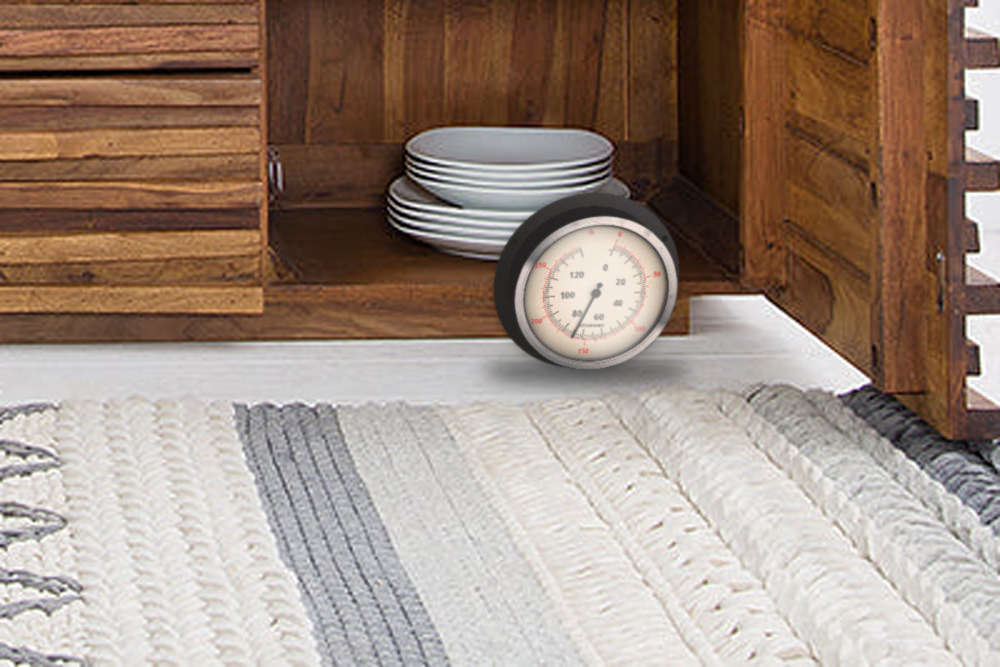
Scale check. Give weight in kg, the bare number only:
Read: 75
